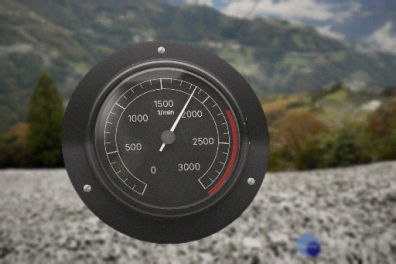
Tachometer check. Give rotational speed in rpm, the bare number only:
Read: 1850
